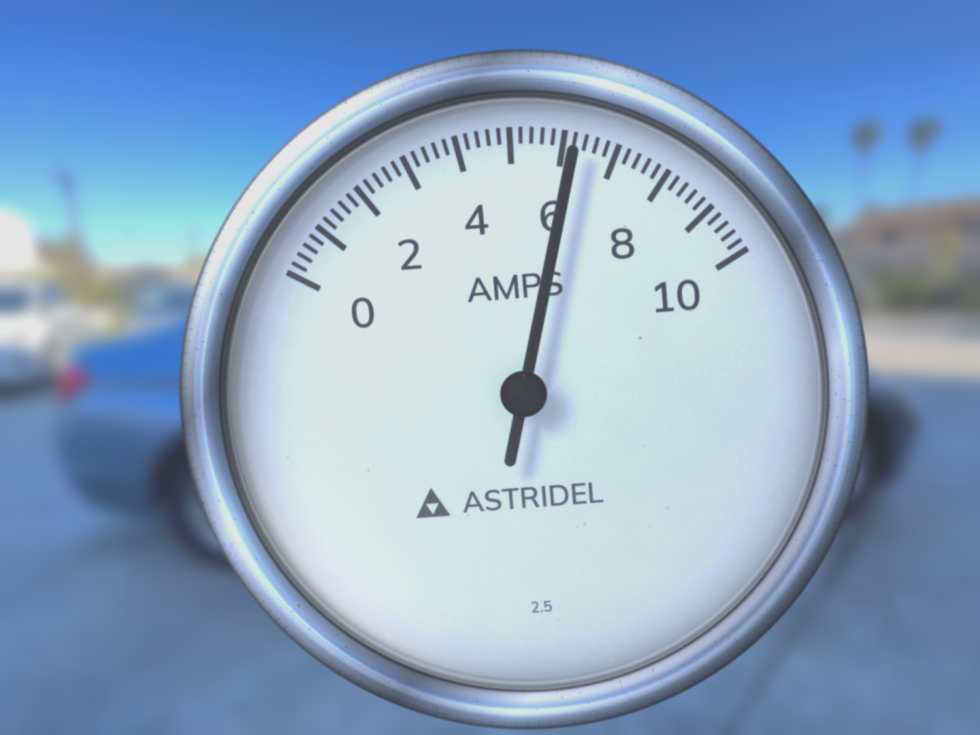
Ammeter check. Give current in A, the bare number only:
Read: 6.2
